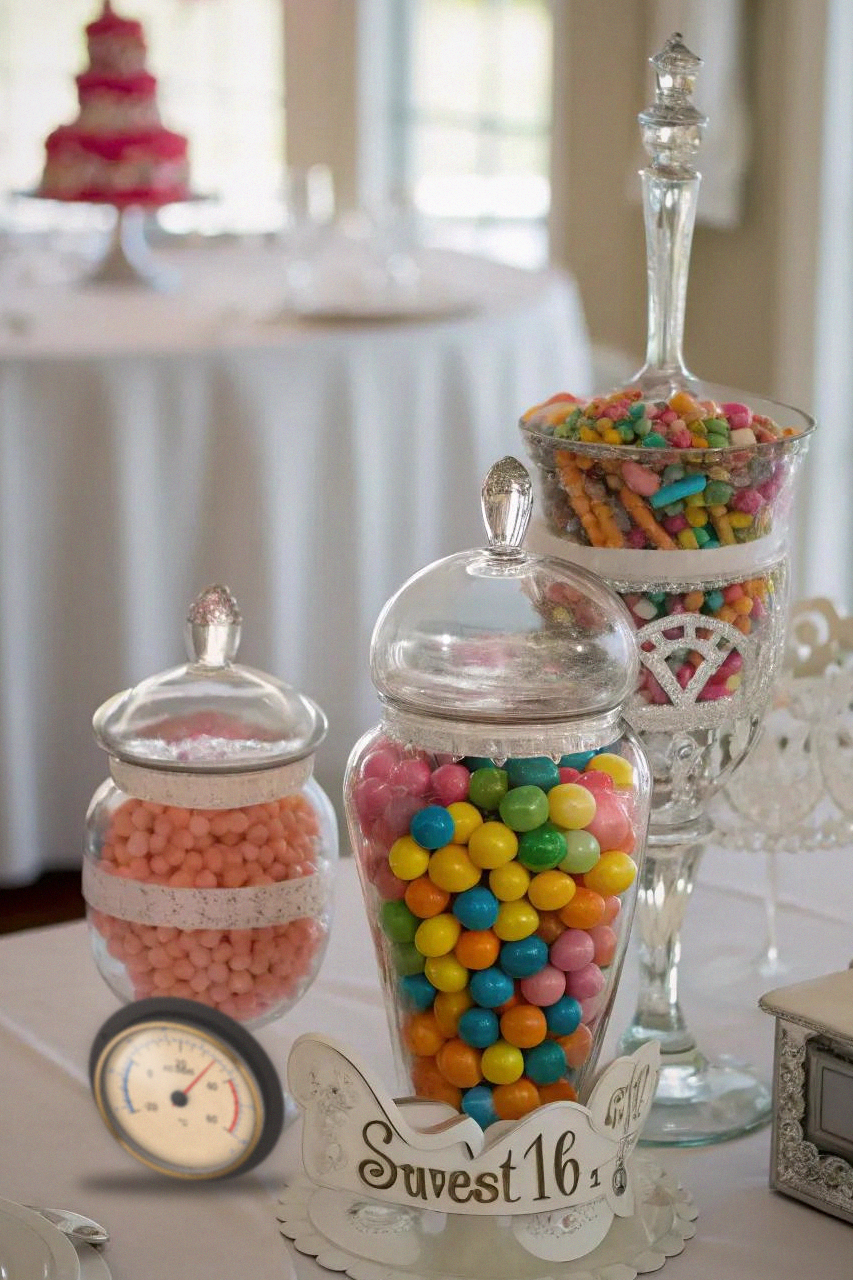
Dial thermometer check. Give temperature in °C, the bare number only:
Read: 32
